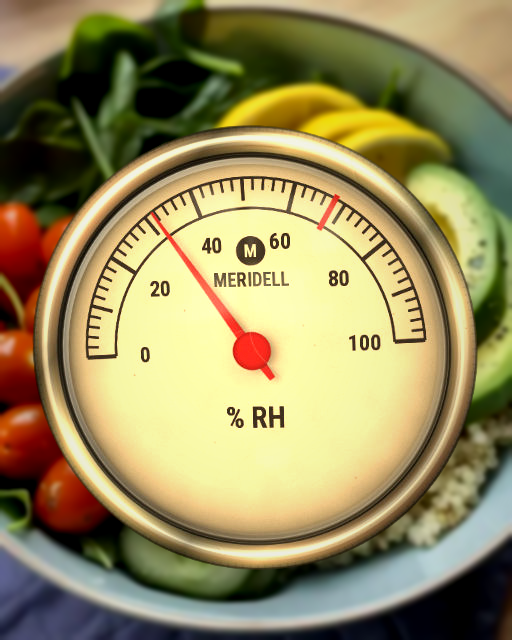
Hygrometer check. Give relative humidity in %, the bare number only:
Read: 32
